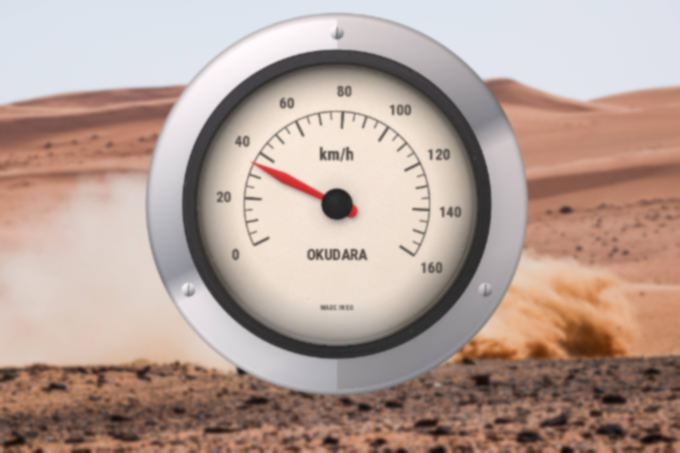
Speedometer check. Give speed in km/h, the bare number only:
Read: 35
